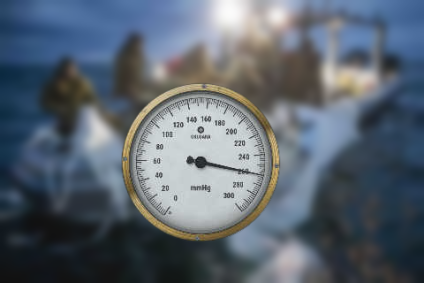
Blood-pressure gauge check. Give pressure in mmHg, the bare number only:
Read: 260
